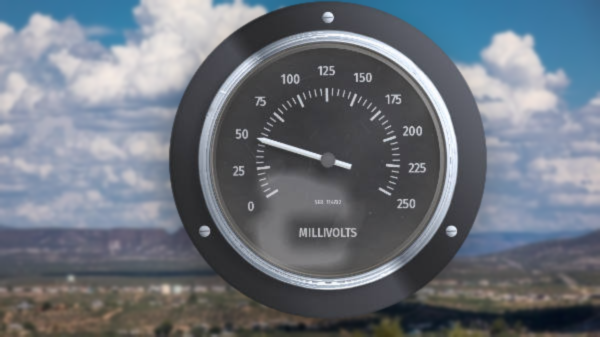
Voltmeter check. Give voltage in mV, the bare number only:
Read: 50
